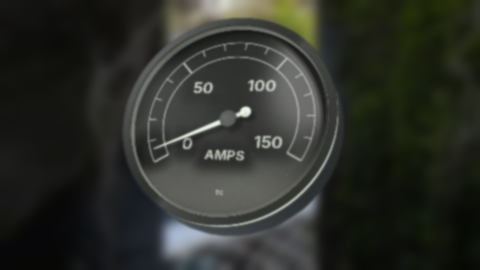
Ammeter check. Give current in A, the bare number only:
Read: 5
